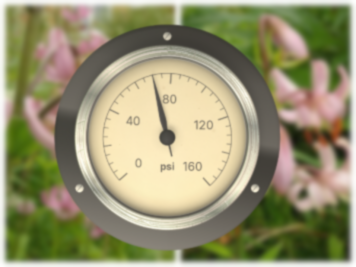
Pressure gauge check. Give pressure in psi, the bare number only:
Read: 70
